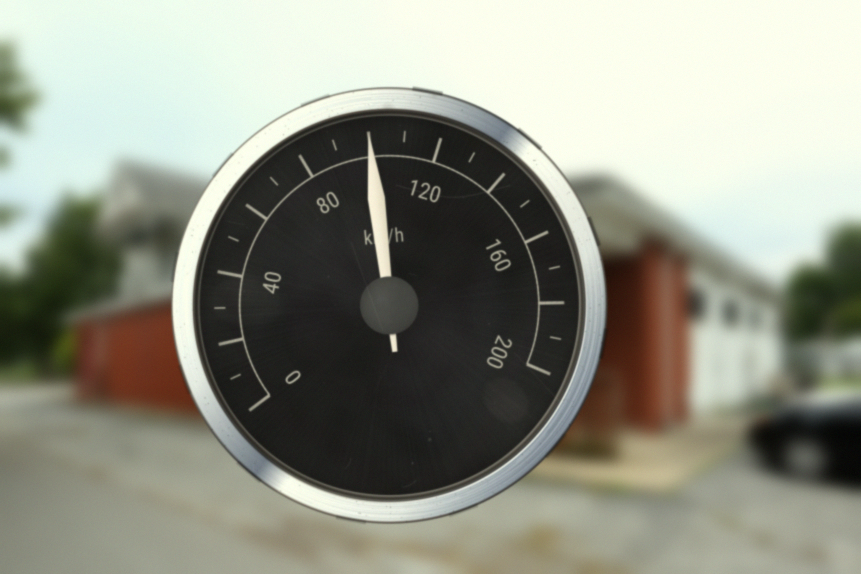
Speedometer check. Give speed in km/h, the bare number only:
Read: 100
